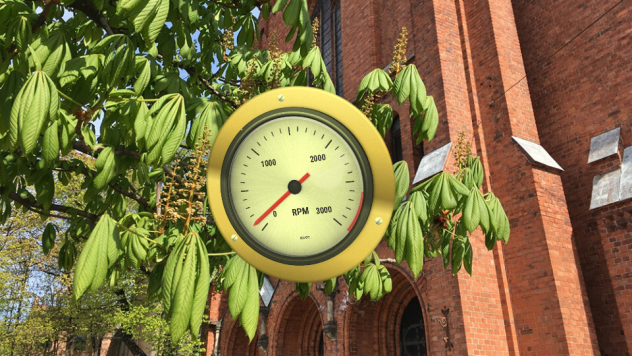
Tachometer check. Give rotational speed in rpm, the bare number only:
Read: 100
